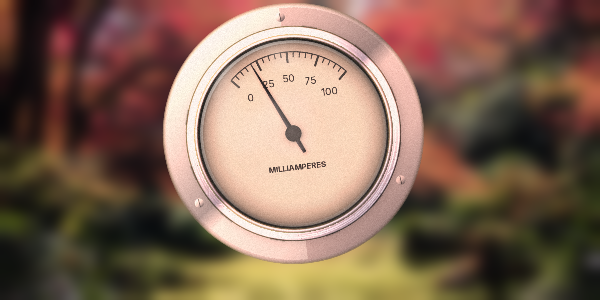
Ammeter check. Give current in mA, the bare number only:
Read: 20
